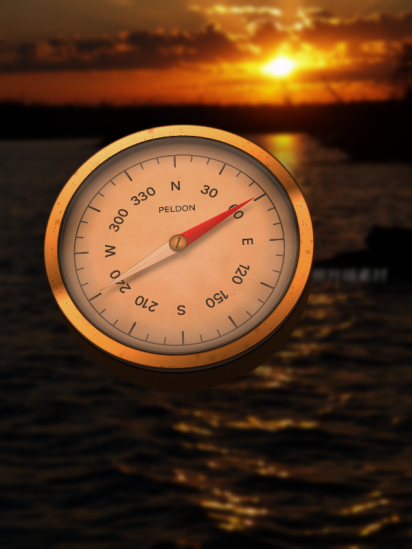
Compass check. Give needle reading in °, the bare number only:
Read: 60
